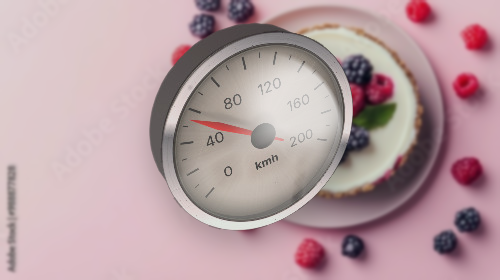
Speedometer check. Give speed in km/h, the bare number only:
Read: 55
